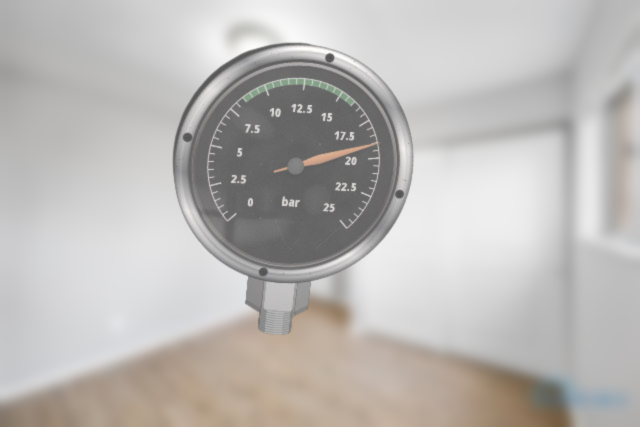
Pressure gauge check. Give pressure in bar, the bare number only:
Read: 19
